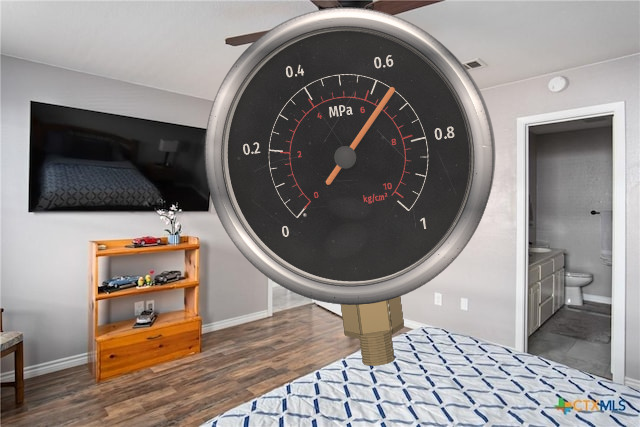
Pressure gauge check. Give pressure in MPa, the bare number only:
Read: 0.65
